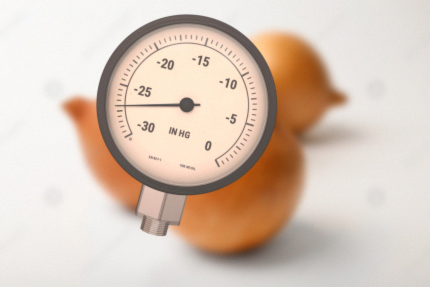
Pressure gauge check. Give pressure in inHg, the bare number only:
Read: -27
